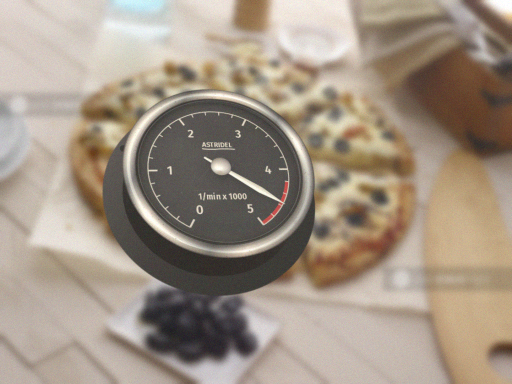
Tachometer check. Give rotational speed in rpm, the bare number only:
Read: 4600
